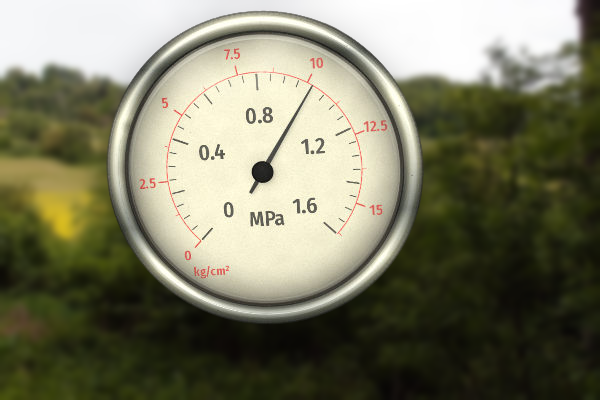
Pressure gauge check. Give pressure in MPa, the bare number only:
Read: 1
